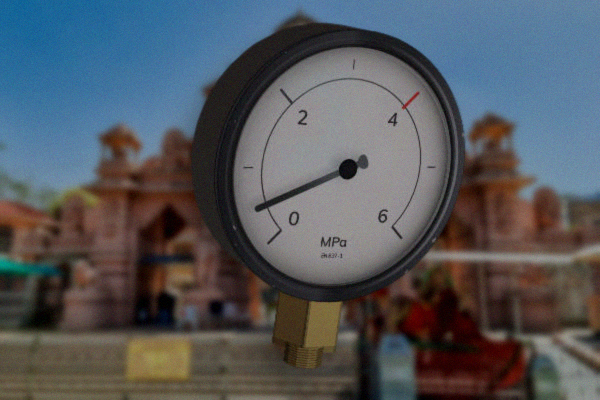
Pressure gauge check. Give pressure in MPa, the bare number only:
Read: 0.5
